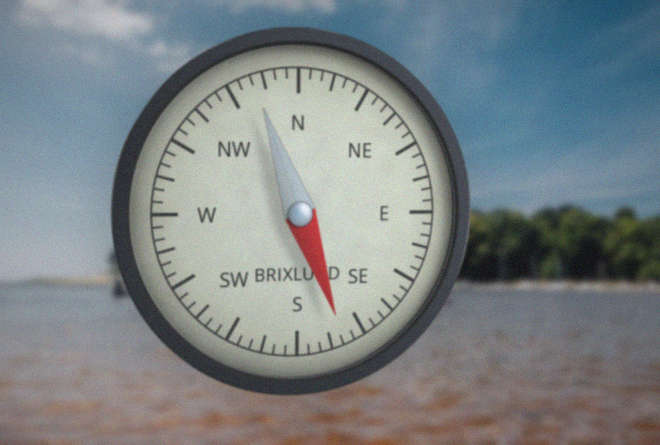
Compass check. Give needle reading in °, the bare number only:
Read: 160
